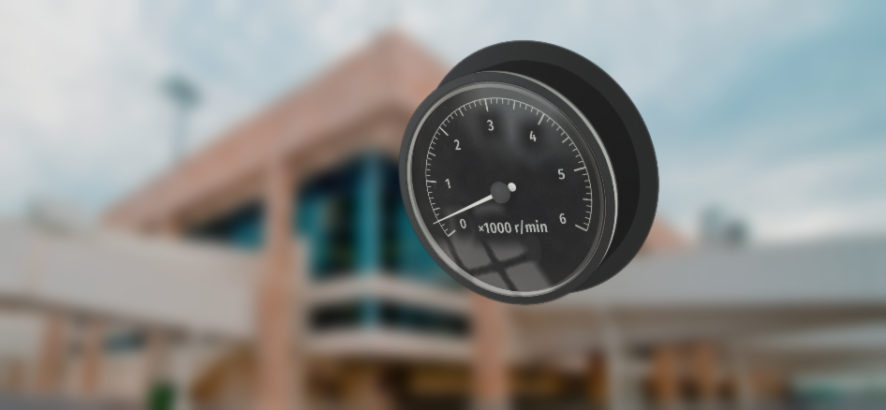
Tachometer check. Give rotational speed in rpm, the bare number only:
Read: 300
